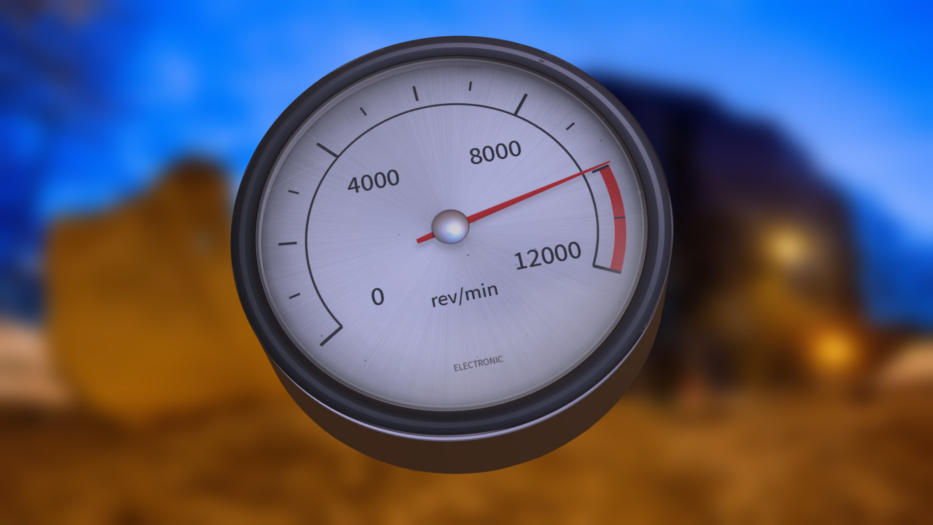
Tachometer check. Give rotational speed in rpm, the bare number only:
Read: 10000
